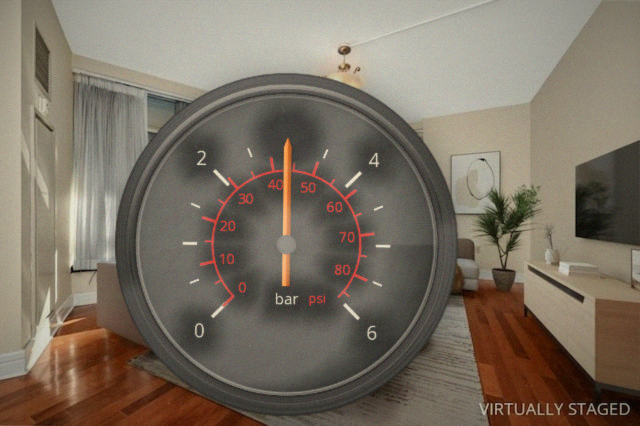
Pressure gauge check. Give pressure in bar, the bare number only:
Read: 3
